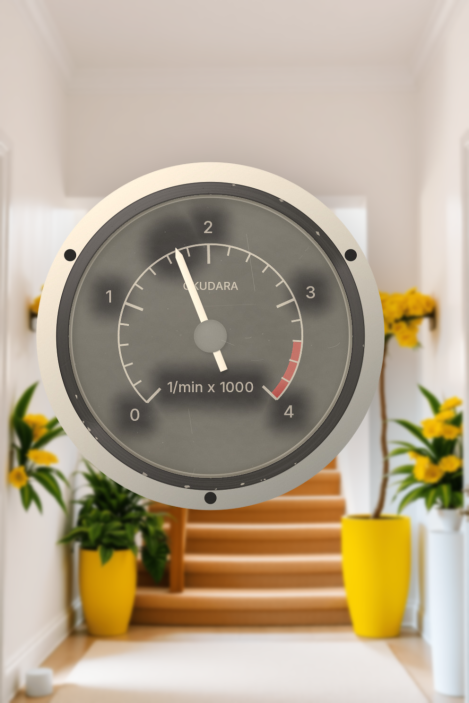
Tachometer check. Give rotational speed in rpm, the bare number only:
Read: 1700
